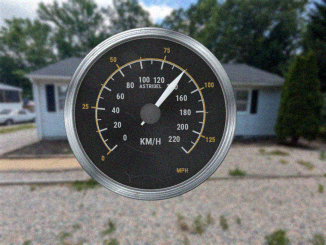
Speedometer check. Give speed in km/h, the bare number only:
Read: 140
